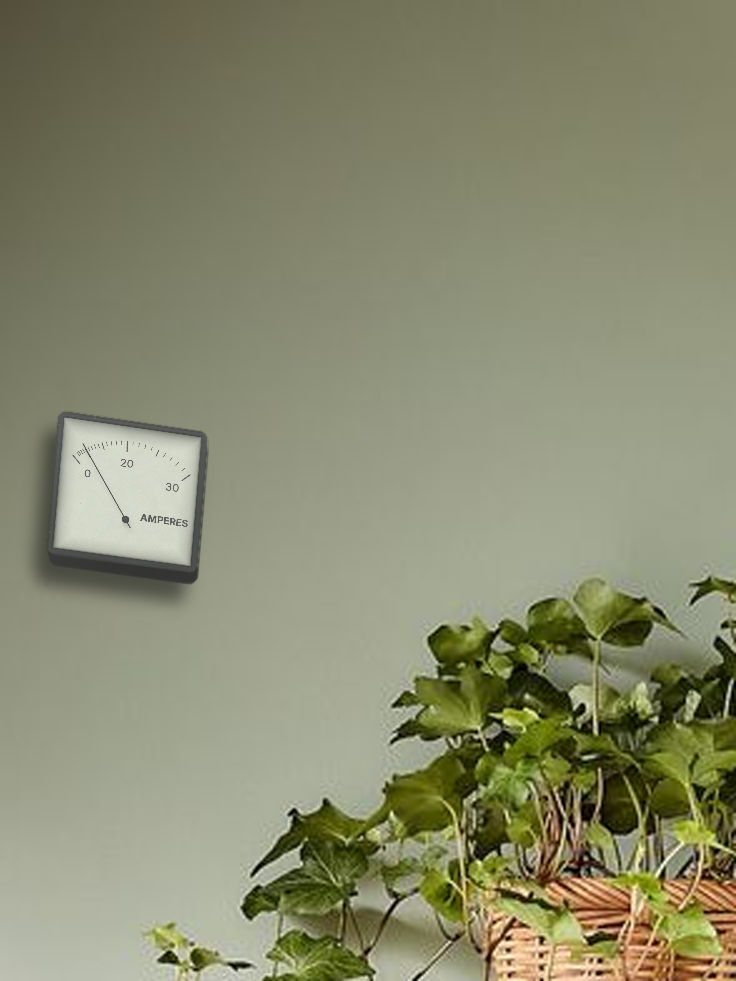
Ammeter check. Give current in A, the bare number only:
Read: 10
